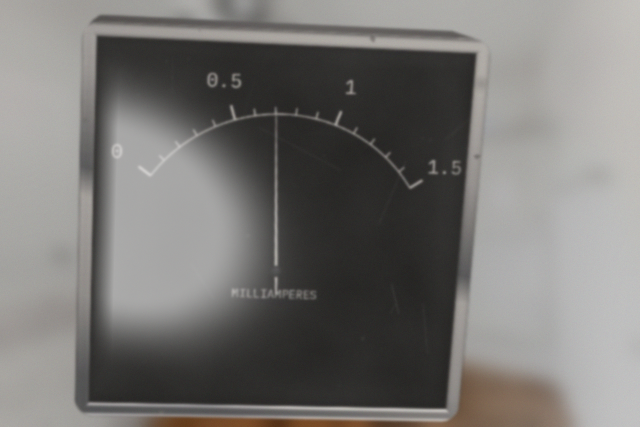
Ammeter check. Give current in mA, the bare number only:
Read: 0.7
